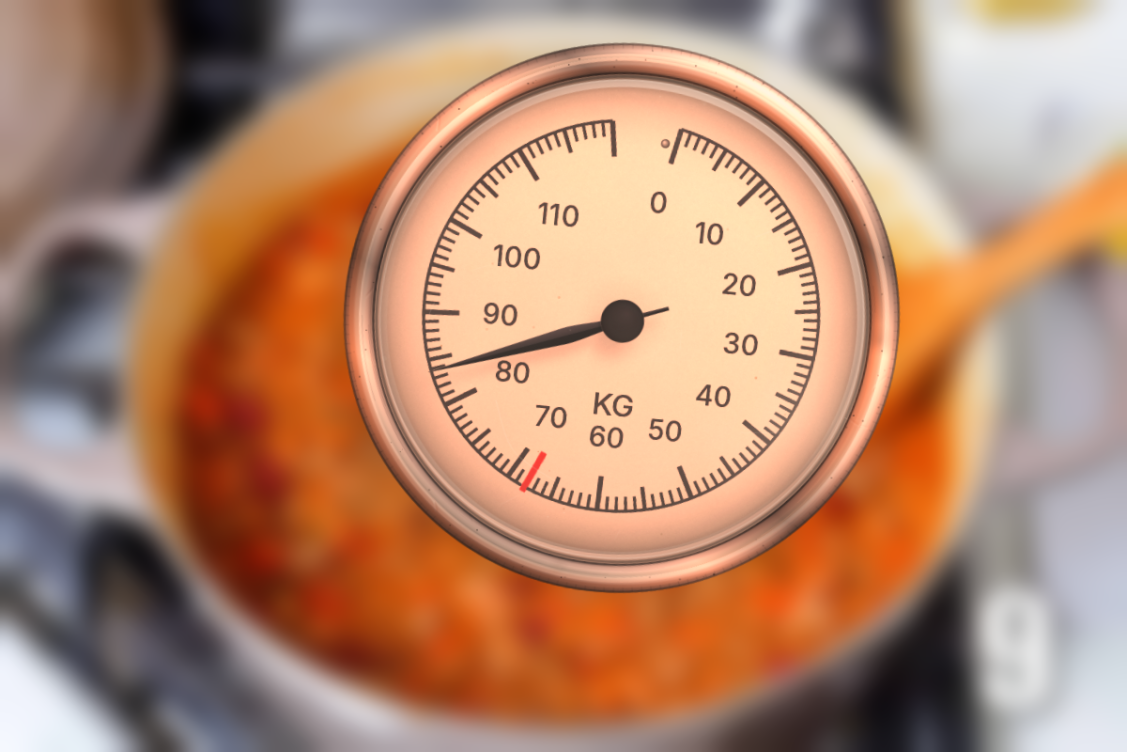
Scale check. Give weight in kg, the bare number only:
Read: 84
